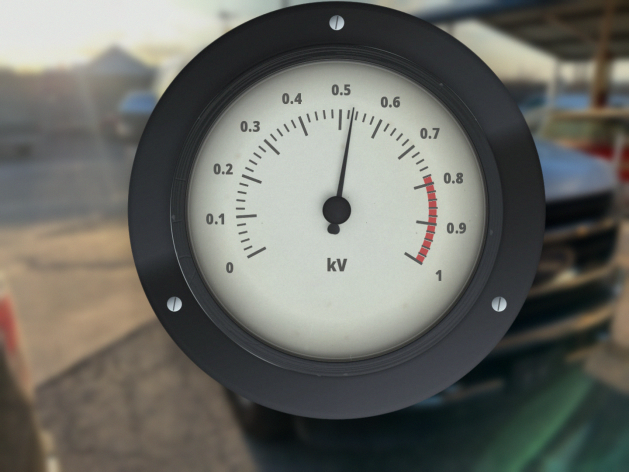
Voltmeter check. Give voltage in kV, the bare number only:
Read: 0.53
